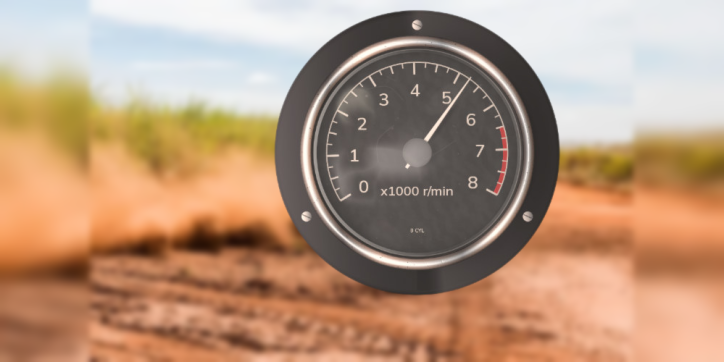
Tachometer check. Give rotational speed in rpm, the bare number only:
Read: 5250
